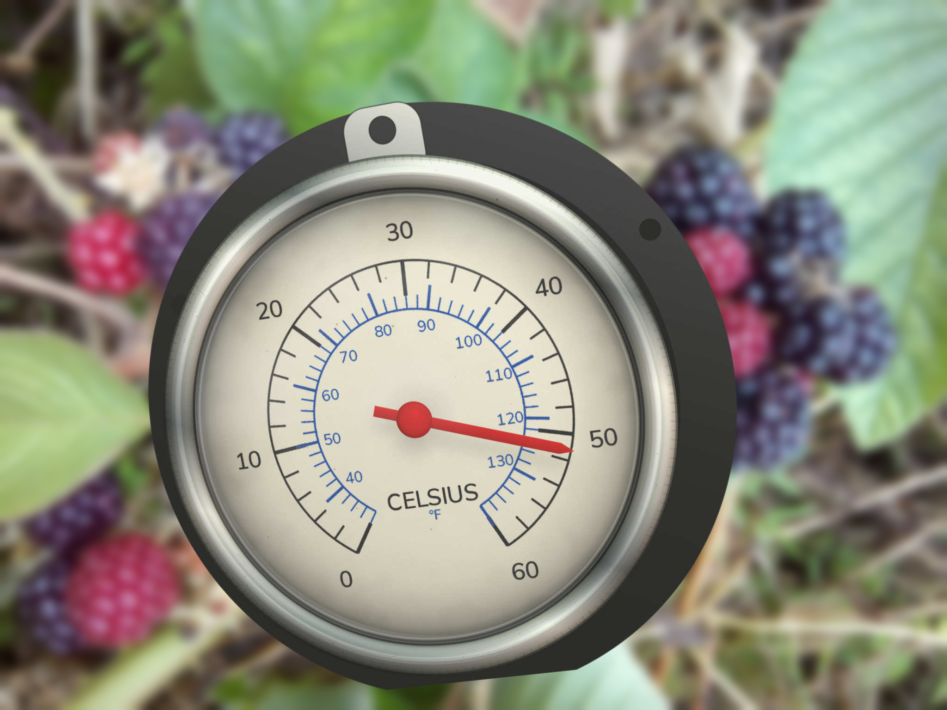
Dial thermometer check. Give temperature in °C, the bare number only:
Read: 51
